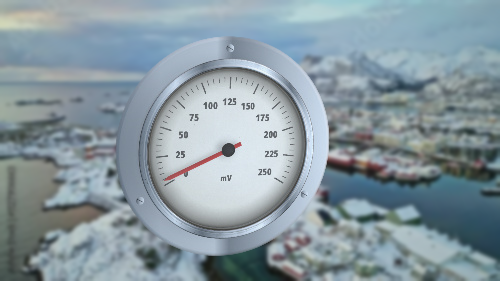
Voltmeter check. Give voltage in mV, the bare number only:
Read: 5
